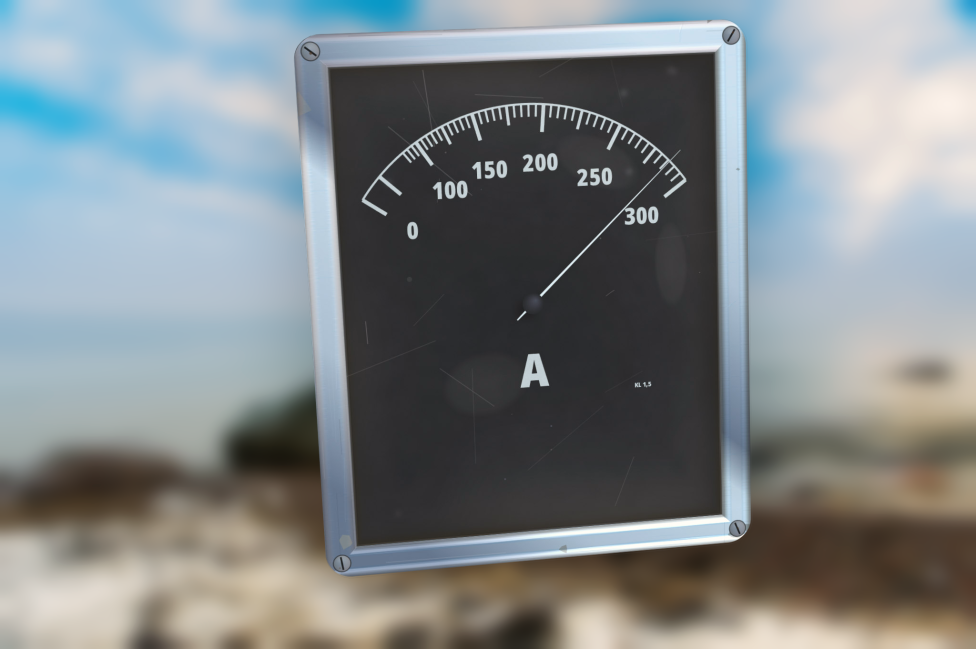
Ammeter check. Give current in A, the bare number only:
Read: 285
